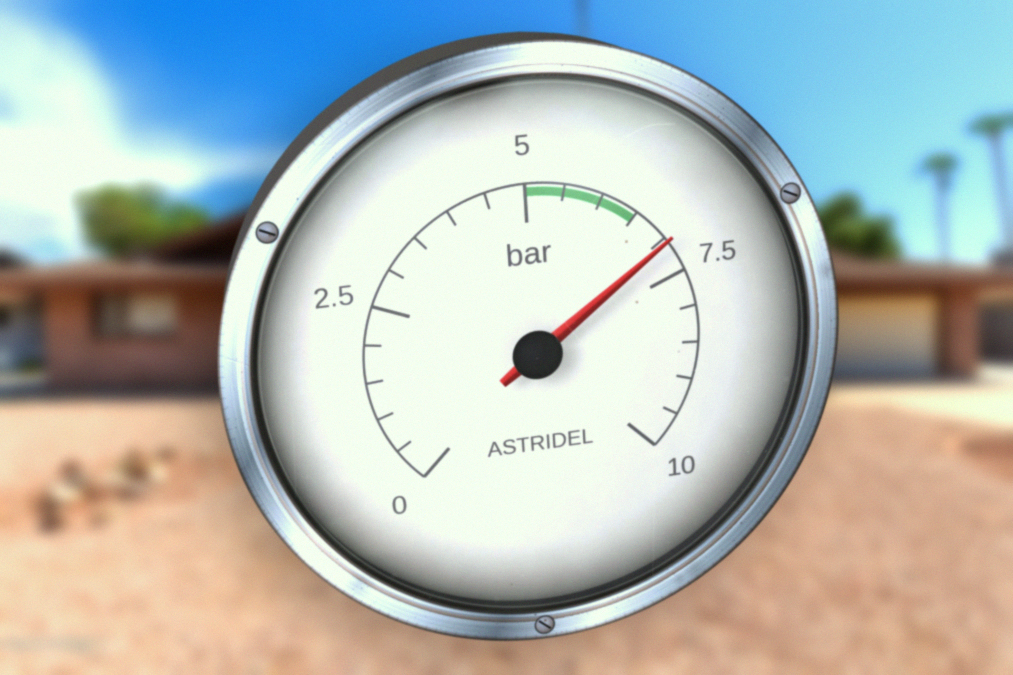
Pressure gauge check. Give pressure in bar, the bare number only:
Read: 7
